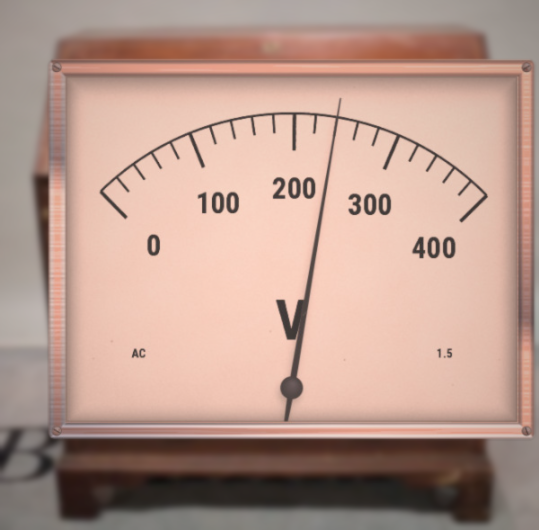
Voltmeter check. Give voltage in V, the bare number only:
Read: 240
